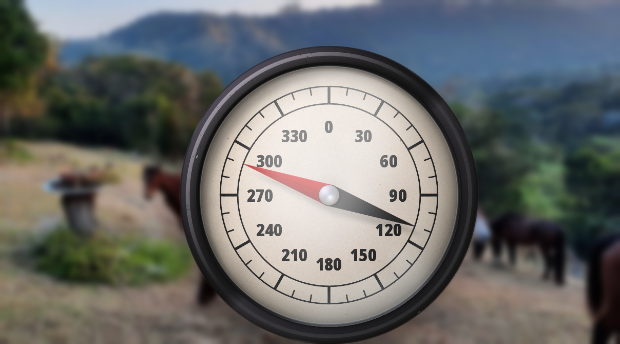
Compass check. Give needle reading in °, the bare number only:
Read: 290
